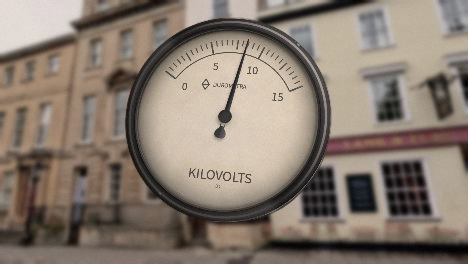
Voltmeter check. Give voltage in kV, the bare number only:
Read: 8.5
